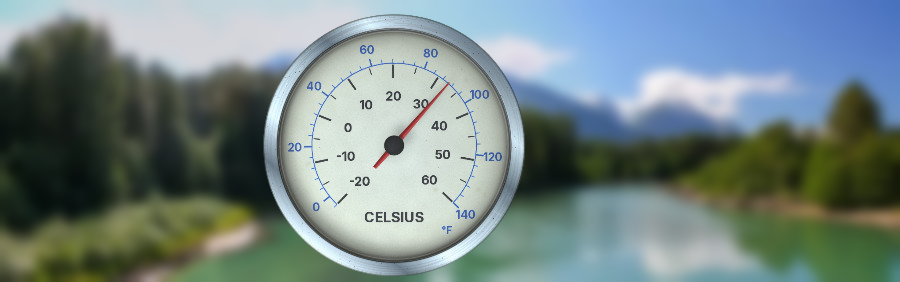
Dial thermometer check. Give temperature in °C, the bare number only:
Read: 32.5
